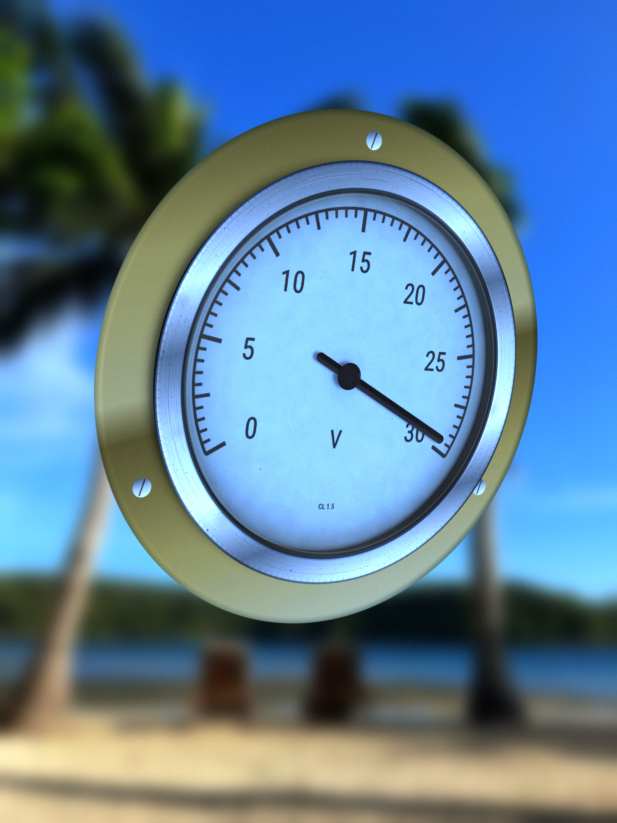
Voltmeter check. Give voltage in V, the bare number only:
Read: 29.5
